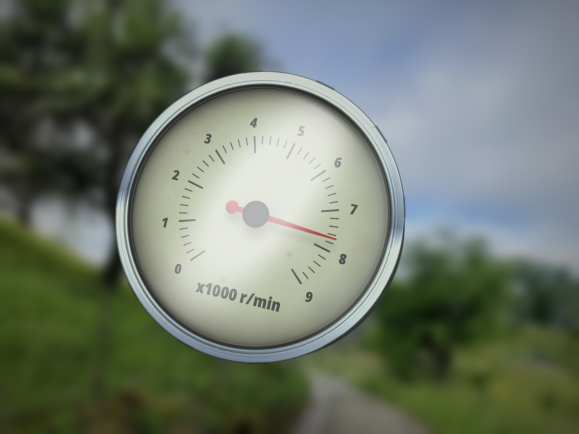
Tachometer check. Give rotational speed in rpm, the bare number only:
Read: 7700
